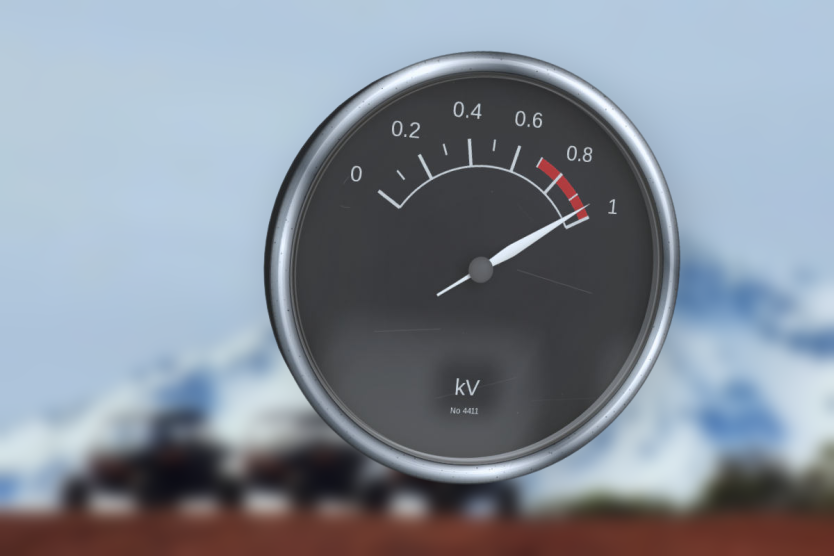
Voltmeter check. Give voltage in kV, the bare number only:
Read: 0.95
